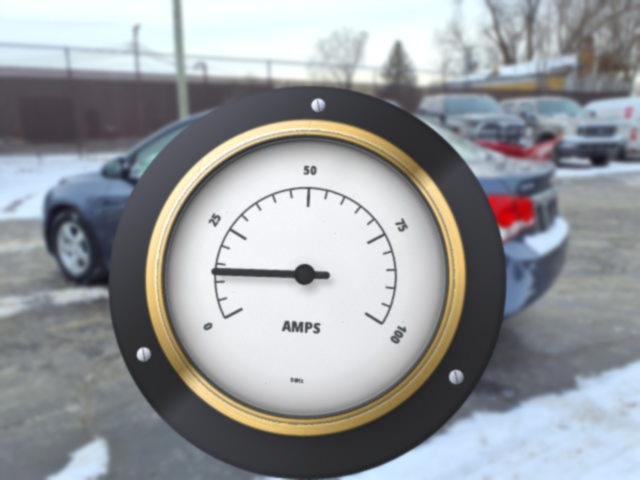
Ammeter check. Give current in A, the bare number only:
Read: 12.5
